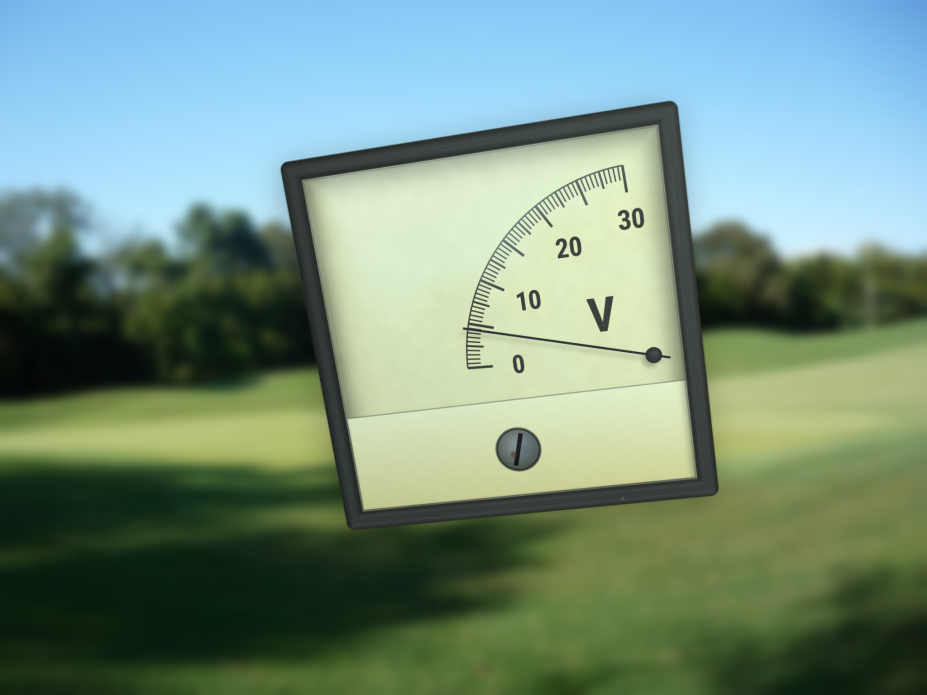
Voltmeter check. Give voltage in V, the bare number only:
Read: 4.5
